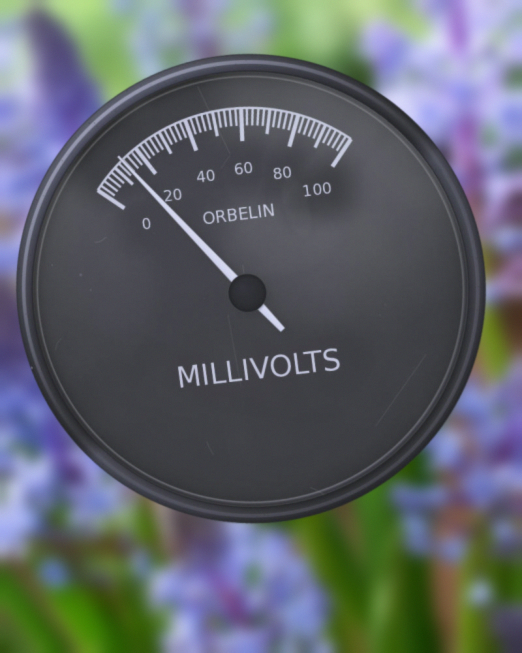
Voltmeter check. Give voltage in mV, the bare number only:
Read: 14
